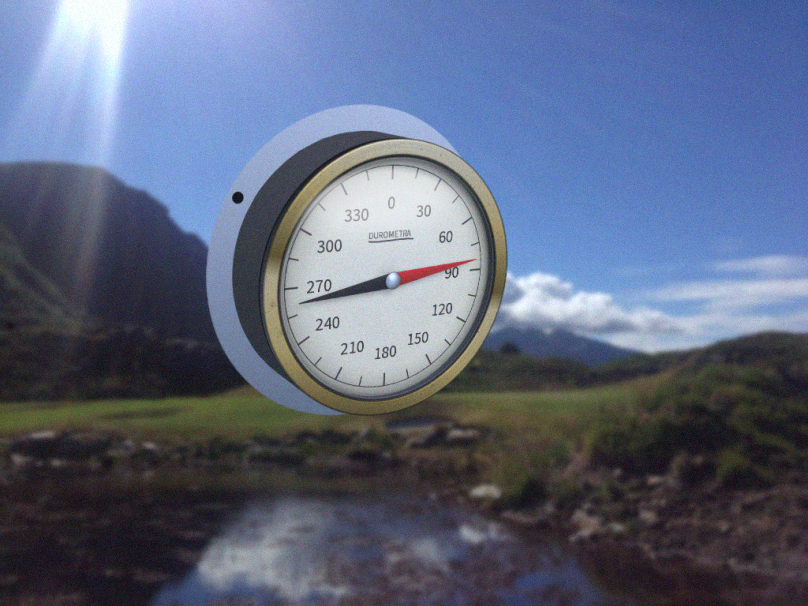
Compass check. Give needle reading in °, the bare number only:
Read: 82.5
